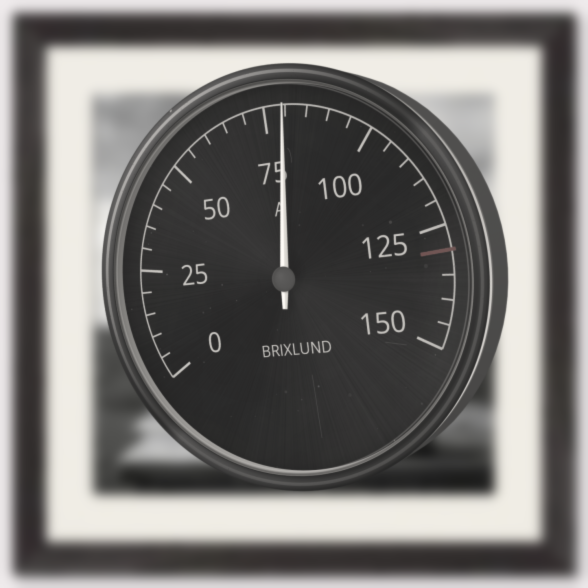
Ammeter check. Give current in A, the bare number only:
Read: 80
